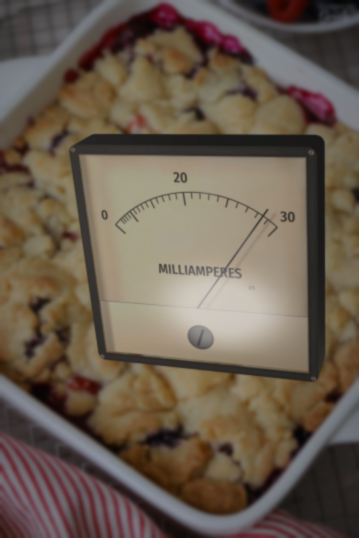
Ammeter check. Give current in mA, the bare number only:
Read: 28.5
